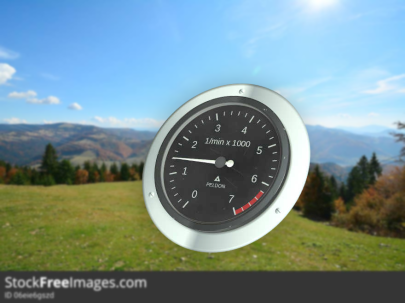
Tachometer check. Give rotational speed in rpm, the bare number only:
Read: 1400
